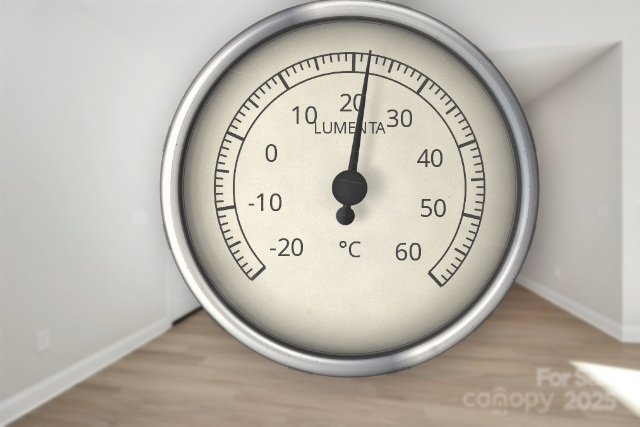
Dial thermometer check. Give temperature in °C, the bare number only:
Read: 22
